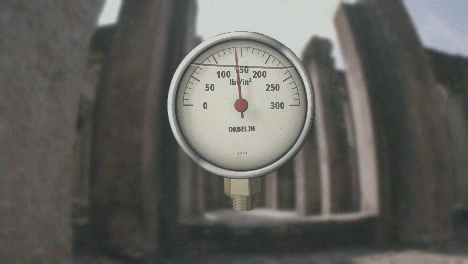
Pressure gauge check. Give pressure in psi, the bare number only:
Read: 140
